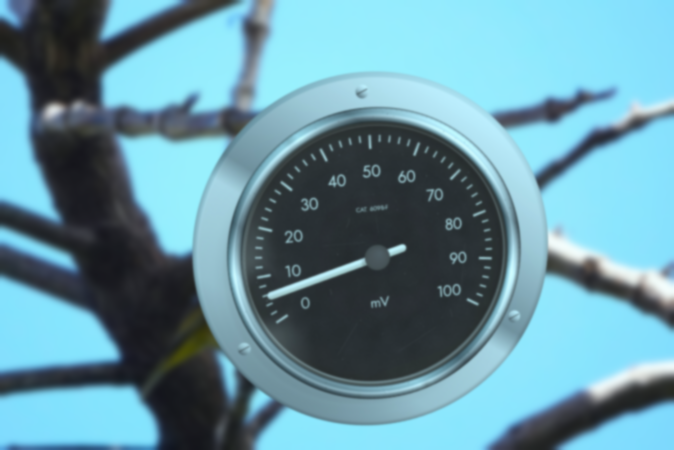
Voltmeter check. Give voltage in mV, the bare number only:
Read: 6
